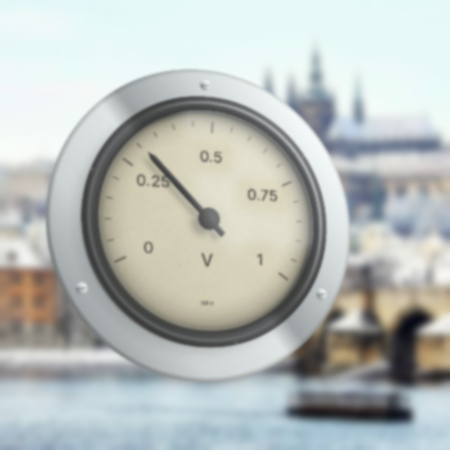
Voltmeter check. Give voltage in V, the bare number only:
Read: 0.3
